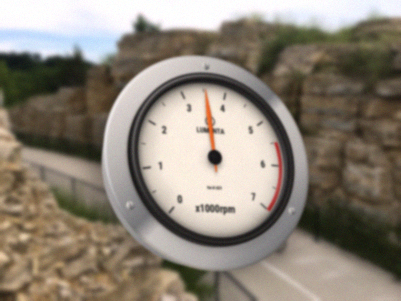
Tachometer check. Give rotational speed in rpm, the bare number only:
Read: 3500
